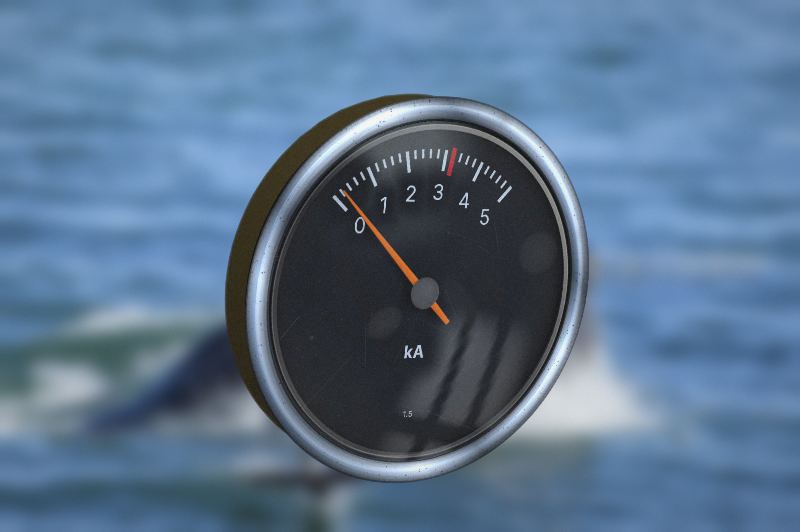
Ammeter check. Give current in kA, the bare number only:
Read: 0.2
